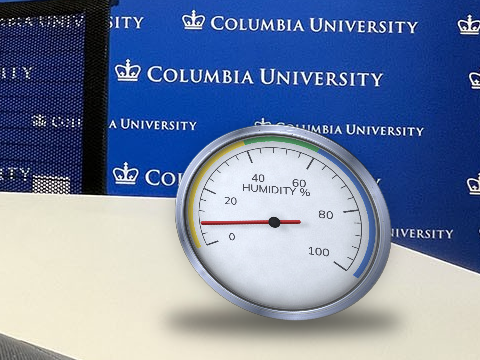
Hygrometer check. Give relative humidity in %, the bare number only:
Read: 8
